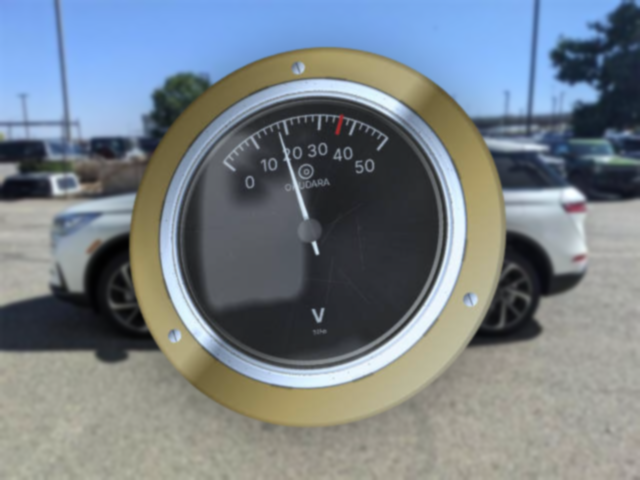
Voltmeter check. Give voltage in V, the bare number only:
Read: 18
